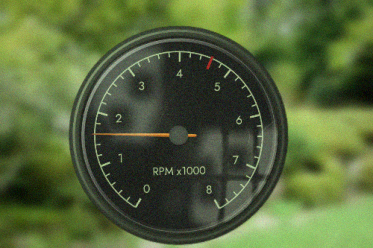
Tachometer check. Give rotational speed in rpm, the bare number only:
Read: 1600
